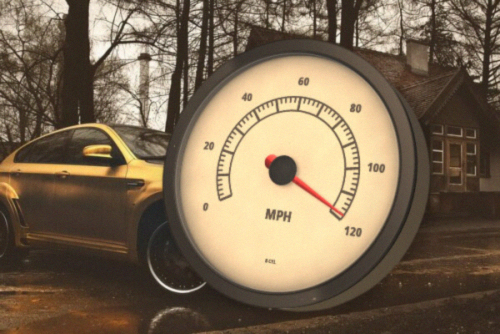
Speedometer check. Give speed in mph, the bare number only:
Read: 118
